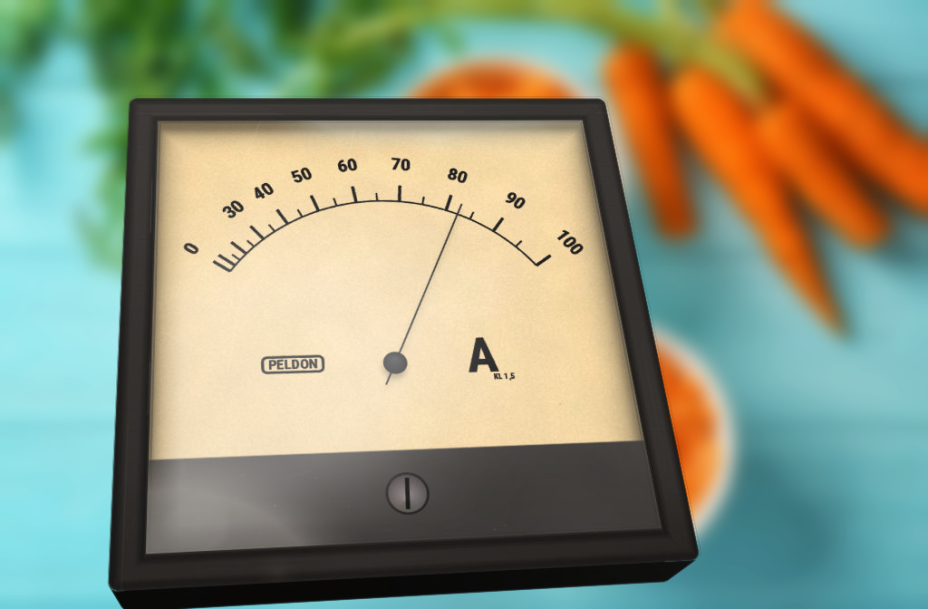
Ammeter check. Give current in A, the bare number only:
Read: 82.5
